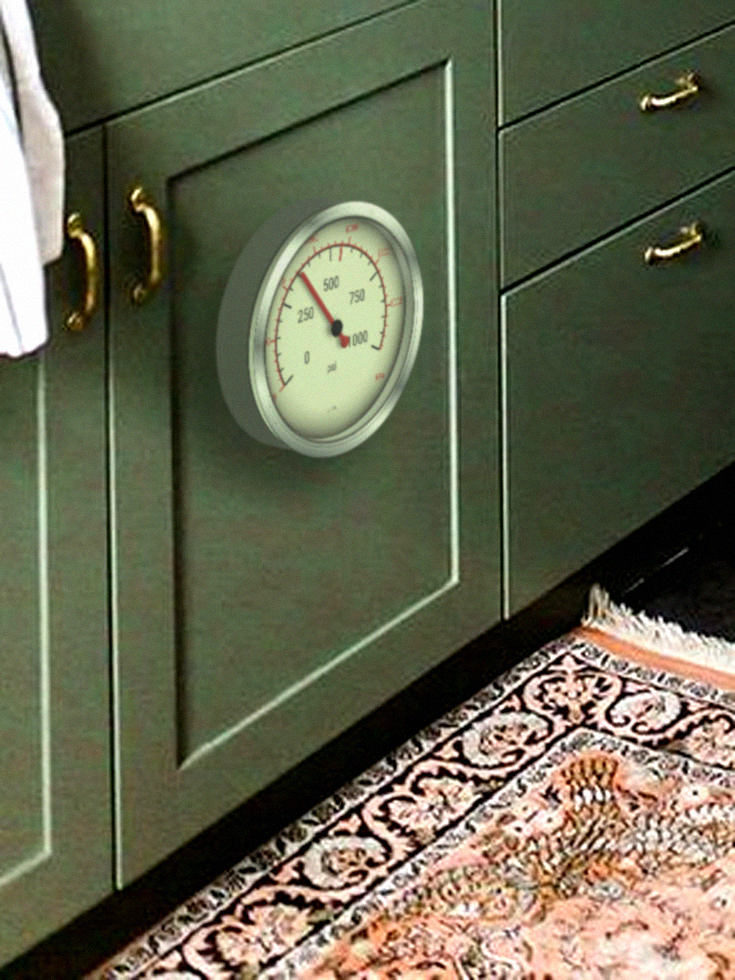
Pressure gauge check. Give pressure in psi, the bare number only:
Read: 350
